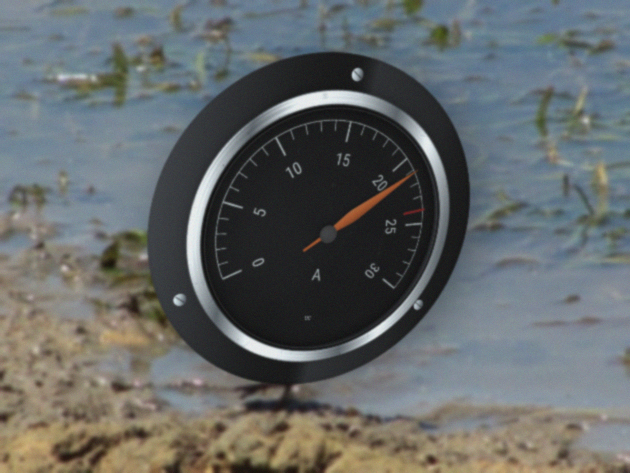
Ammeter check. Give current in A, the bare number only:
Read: 21
